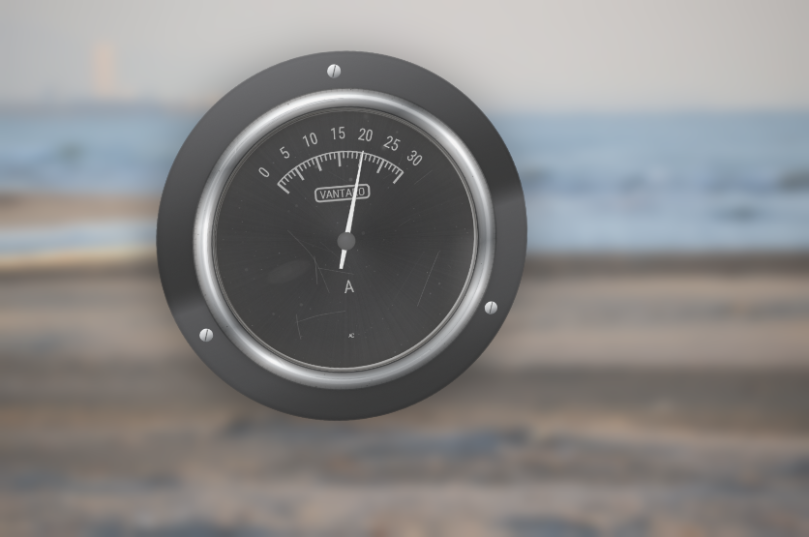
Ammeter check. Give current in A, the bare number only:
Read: 20
